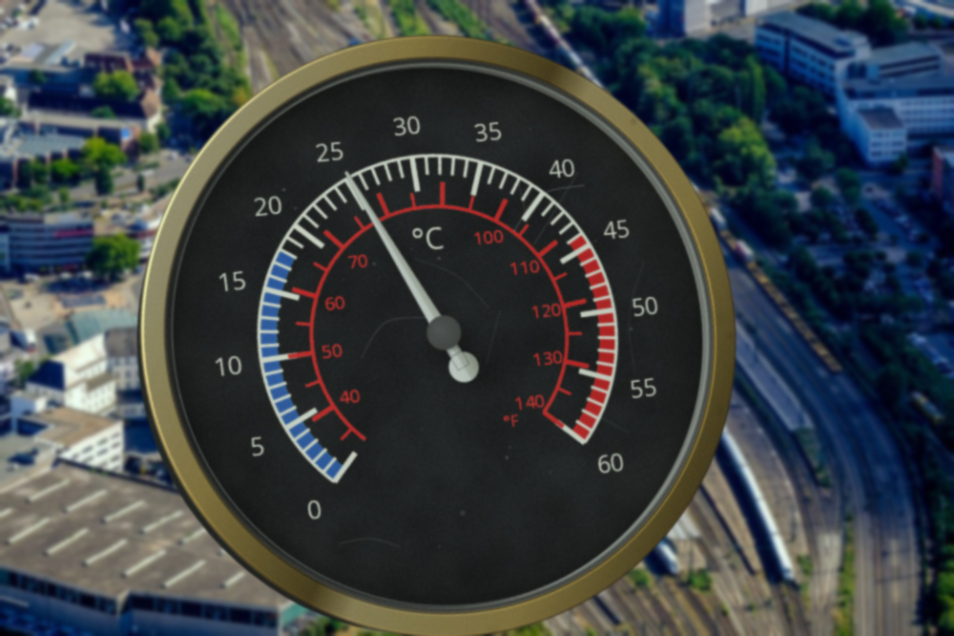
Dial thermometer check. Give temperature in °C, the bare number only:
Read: 25
